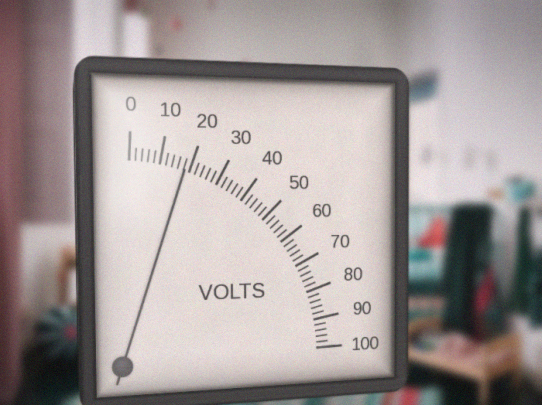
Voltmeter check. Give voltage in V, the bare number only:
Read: 18
